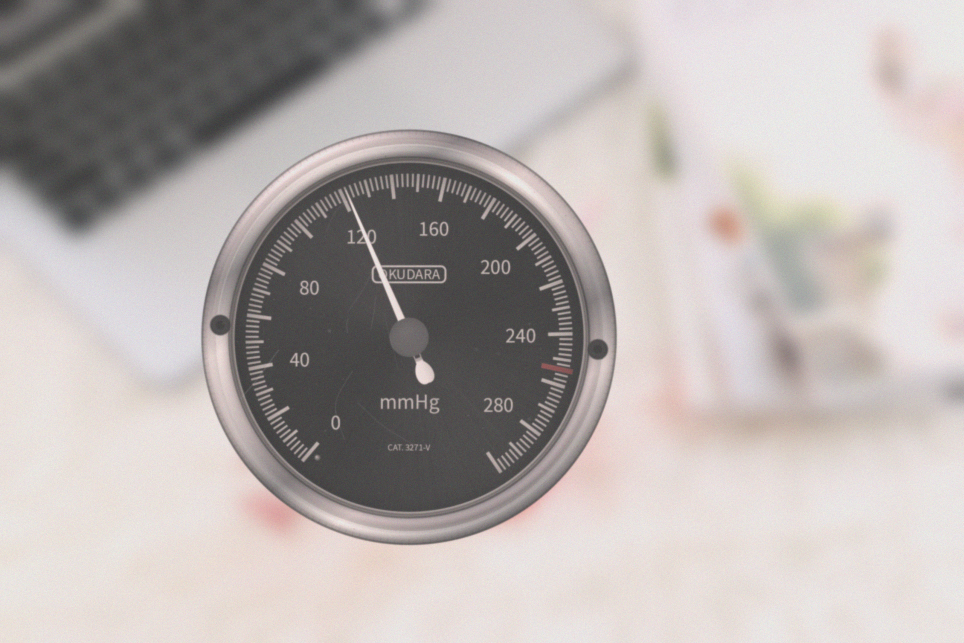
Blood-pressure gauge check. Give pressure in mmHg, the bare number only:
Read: 122
